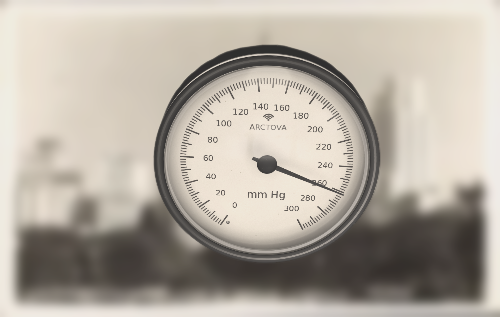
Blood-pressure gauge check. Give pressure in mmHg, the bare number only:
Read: 260
